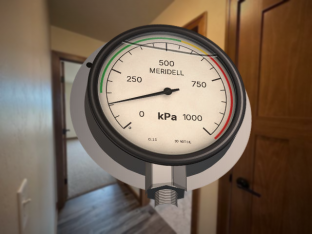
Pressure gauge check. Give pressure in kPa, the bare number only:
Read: 100
